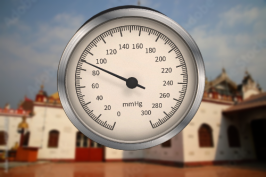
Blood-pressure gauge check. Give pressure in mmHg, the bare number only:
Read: 90
